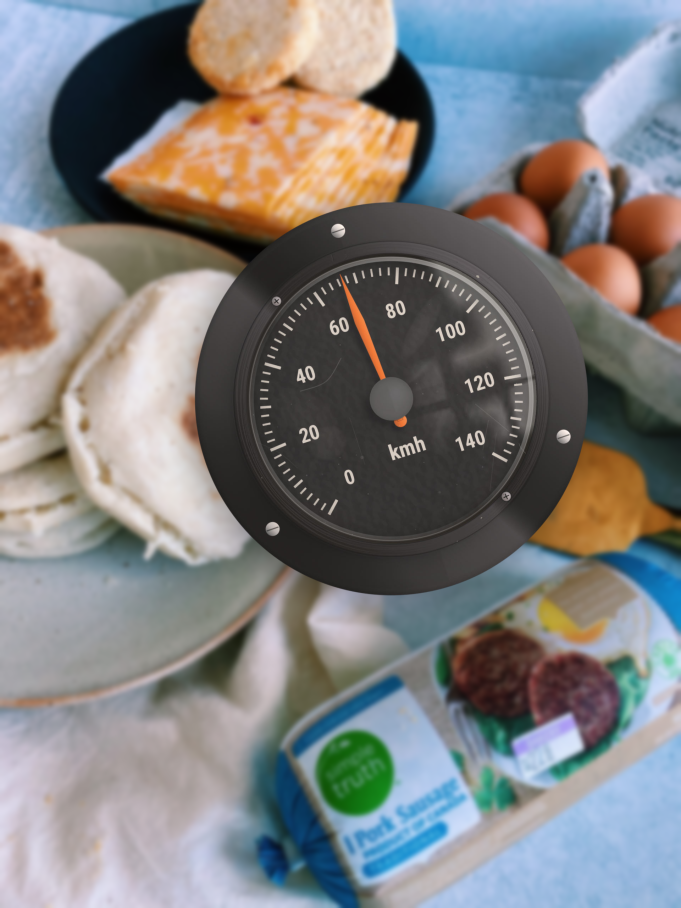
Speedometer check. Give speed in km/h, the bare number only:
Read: 67
